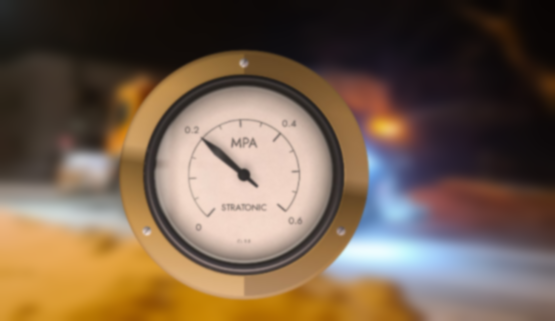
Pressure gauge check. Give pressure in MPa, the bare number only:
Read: 0.2
